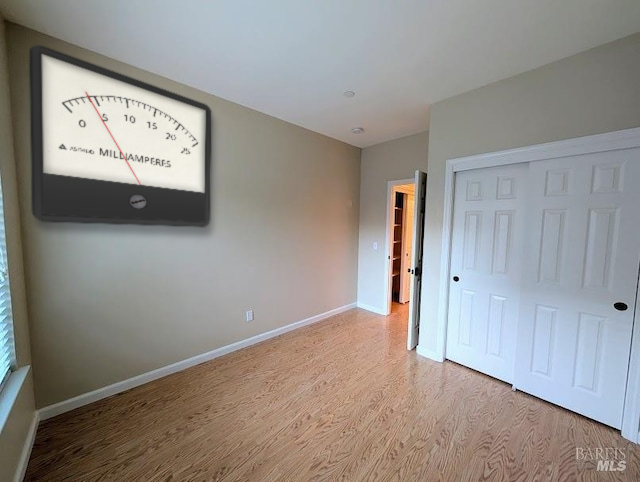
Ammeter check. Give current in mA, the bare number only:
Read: 4
